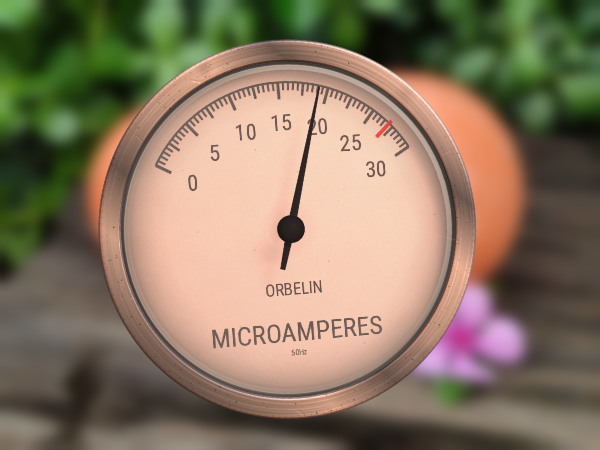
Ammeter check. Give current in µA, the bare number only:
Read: 19
